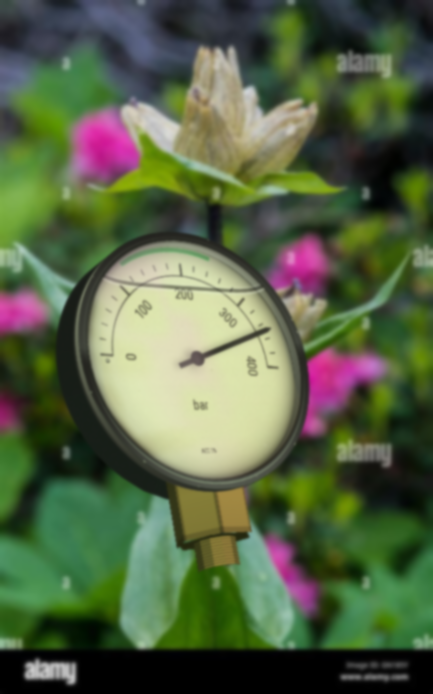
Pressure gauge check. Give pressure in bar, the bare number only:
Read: 350
